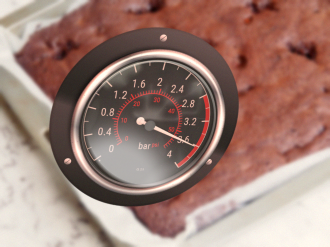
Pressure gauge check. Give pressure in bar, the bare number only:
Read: 3.6
